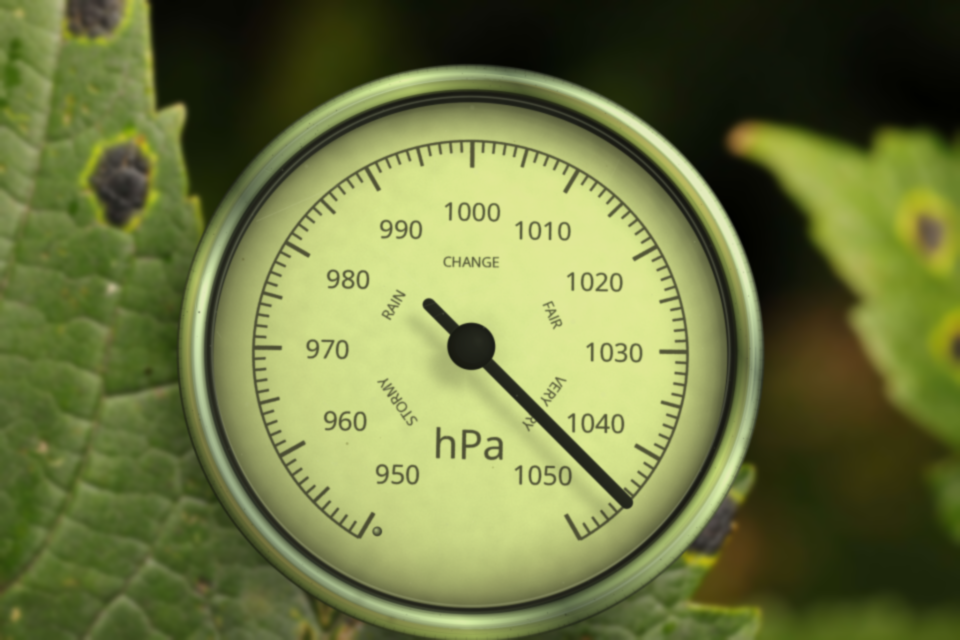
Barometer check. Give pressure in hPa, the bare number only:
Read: 1045
